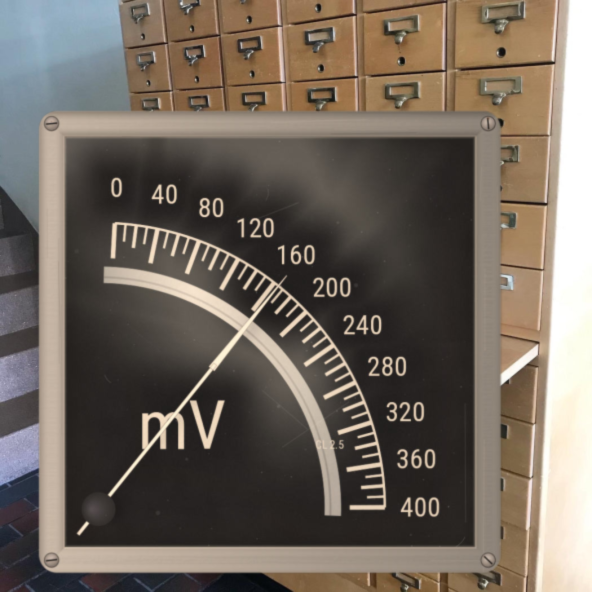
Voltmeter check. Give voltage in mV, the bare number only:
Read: 165
